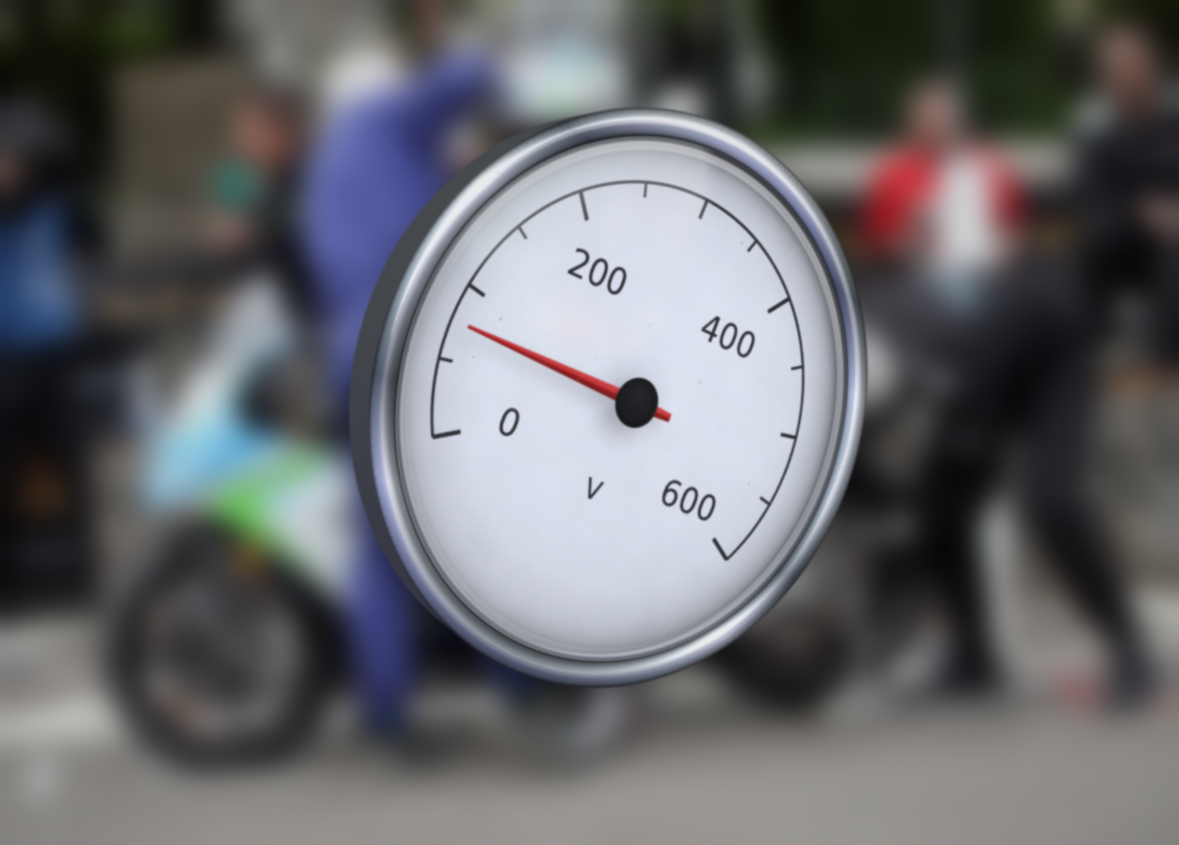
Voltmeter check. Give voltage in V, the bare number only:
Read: 75
